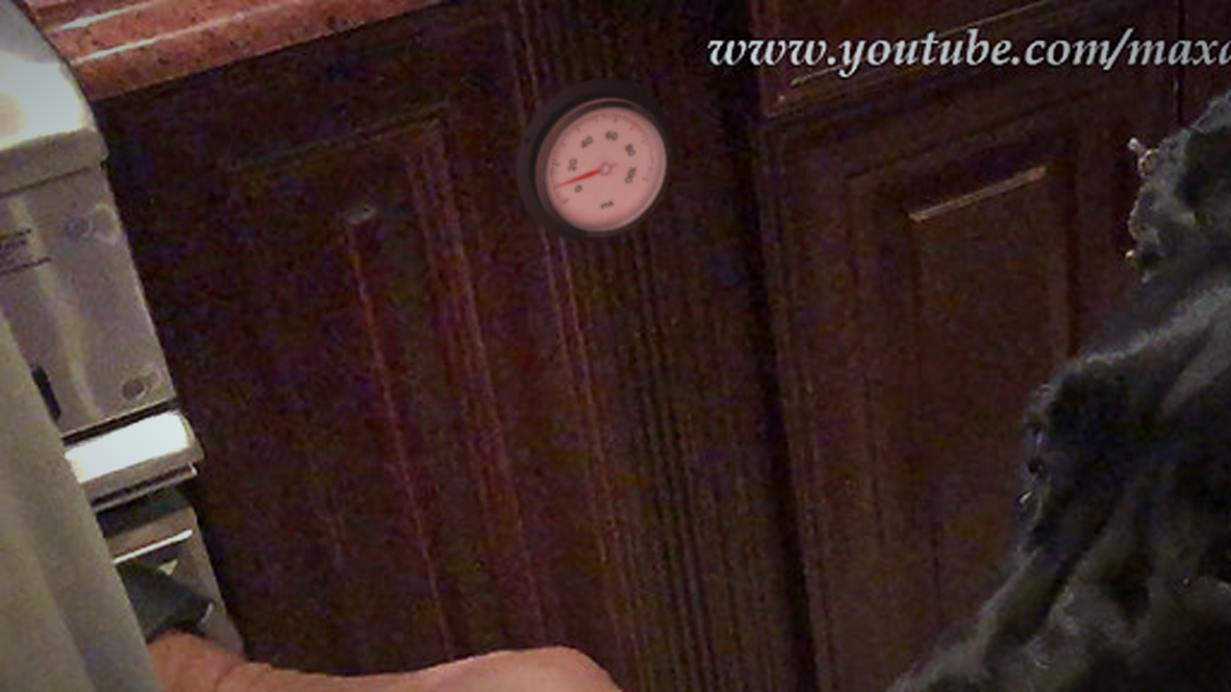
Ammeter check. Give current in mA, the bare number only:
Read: 10
